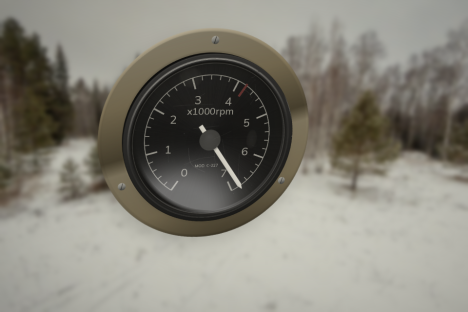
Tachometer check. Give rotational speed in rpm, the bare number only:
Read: 6800
